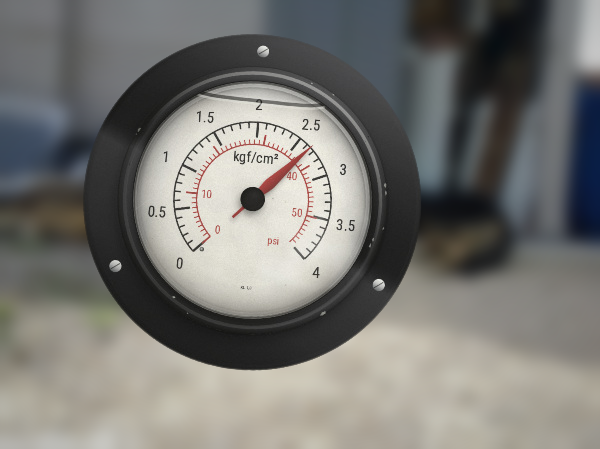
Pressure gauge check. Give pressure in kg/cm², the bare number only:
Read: 2.65
